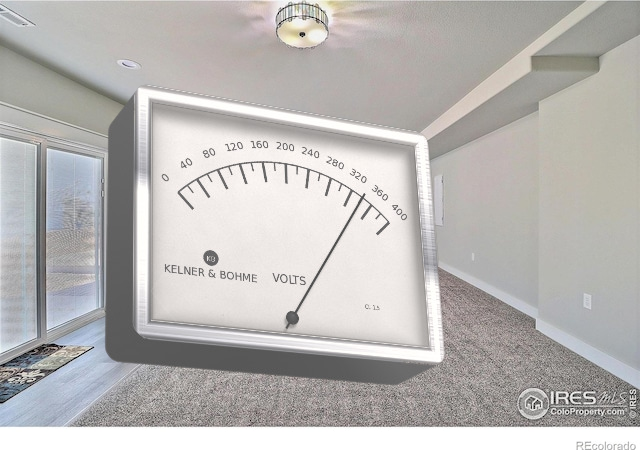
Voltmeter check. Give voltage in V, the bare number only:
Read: 340
